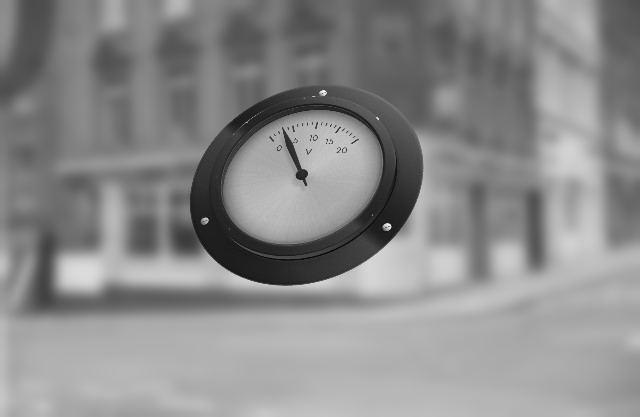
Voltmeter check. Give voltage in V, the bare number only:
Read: 3
